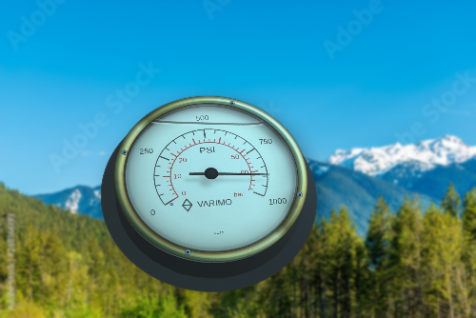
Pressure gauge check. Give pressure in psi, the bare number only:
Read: 900
